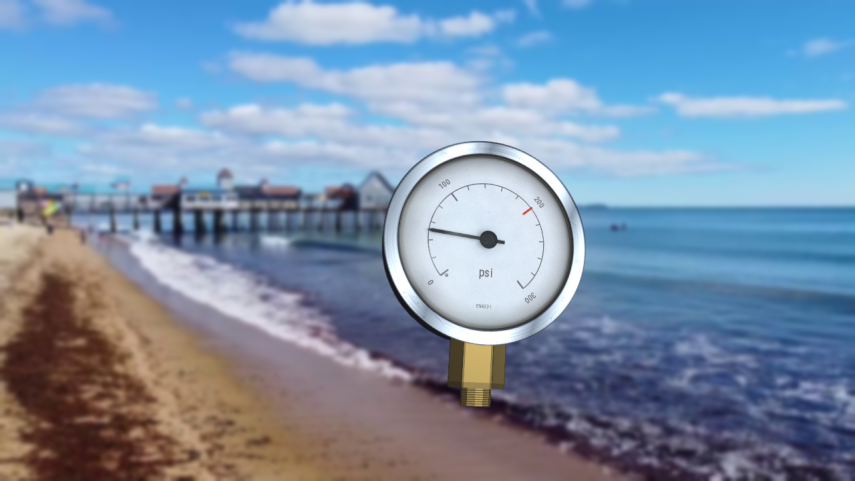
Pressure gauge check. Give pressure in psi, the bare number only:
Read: 50
